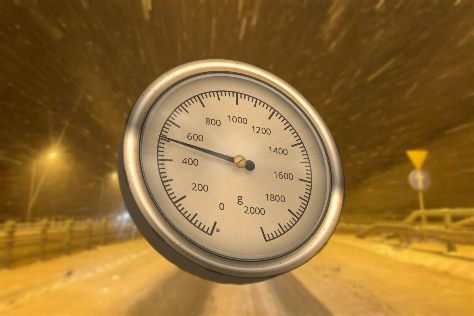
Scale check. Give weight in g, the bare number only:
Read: 500
